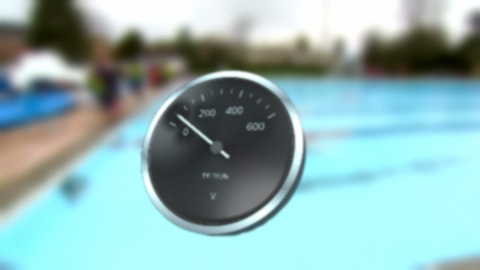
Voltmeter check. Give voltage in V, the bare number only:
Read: 50
